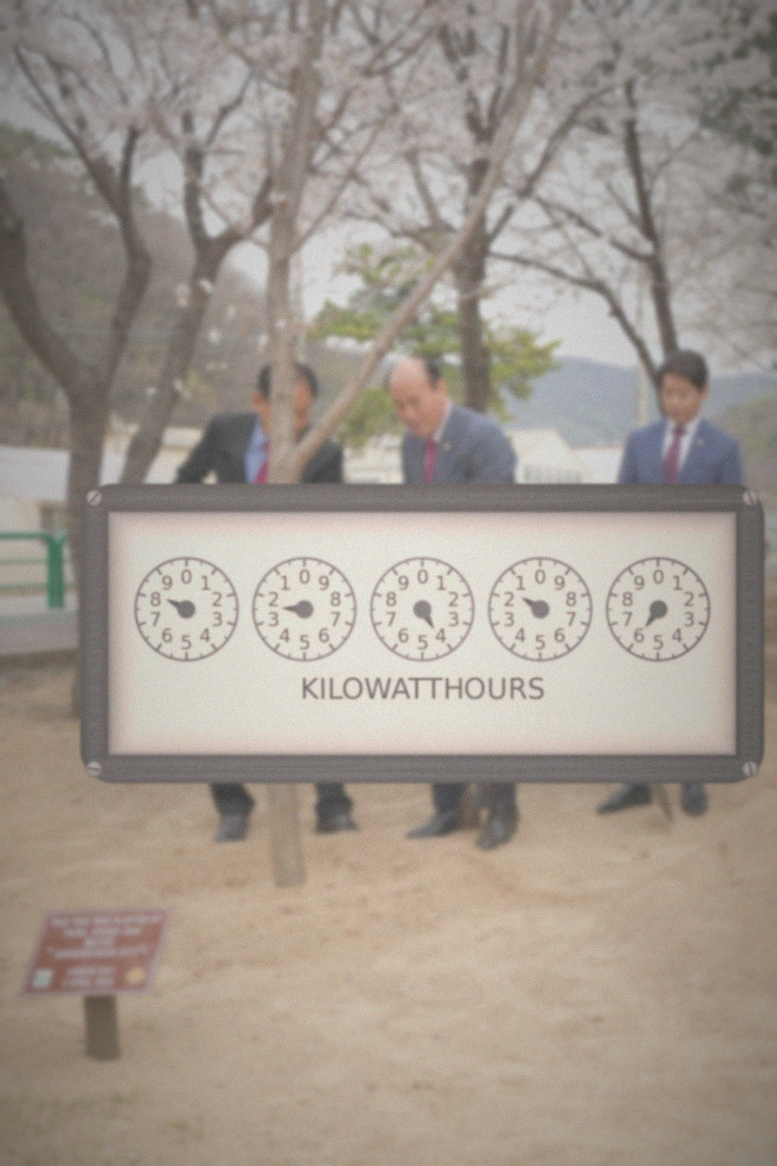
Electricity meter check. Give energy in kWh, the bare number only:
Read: 82416
